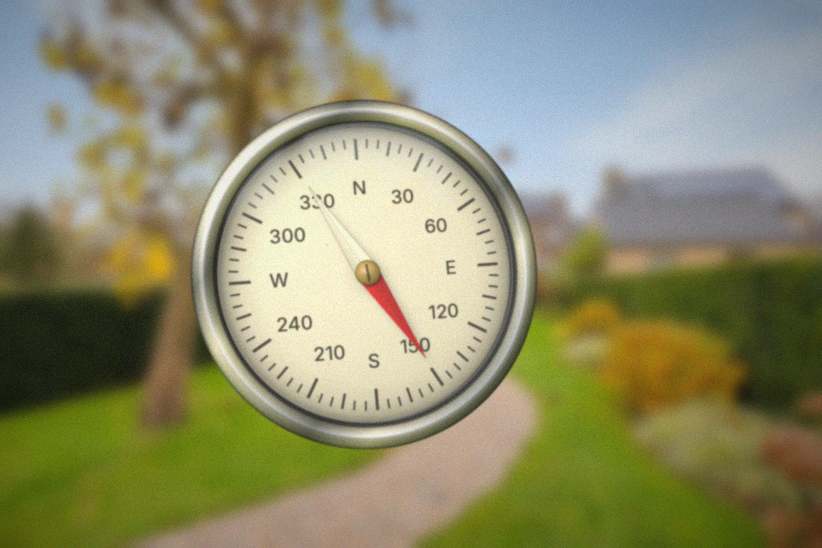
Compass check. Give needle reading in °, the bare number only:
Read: 150
